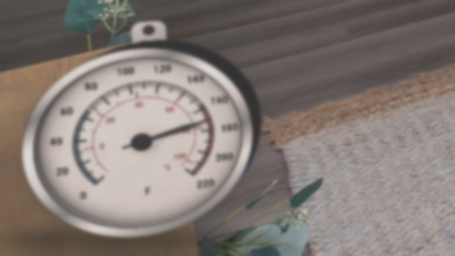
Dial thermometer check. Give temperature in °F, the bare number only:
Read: 170
